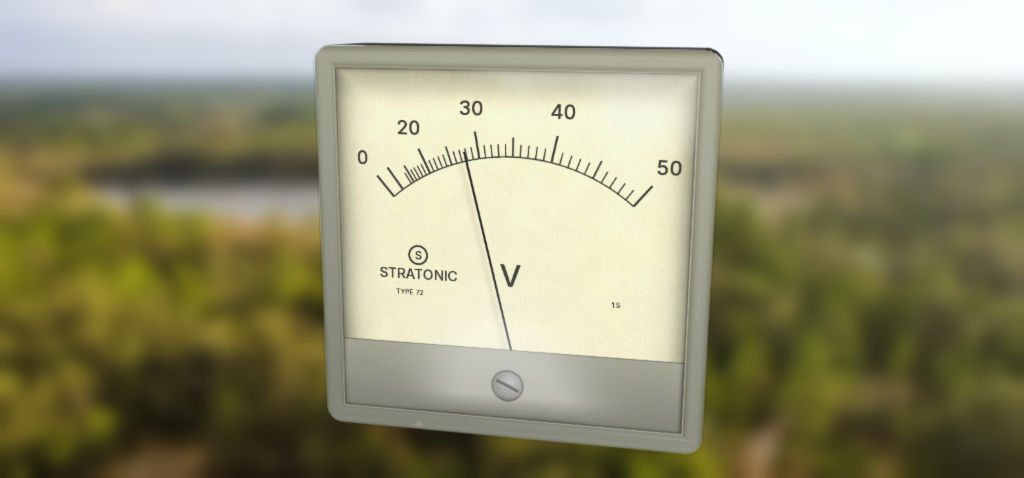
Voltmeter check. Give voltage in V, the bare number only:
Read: 28
